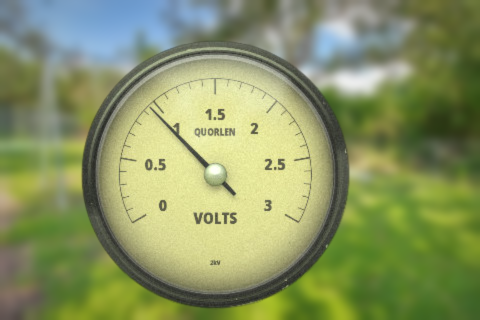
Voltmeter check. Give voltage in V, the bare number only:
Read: 0.95
